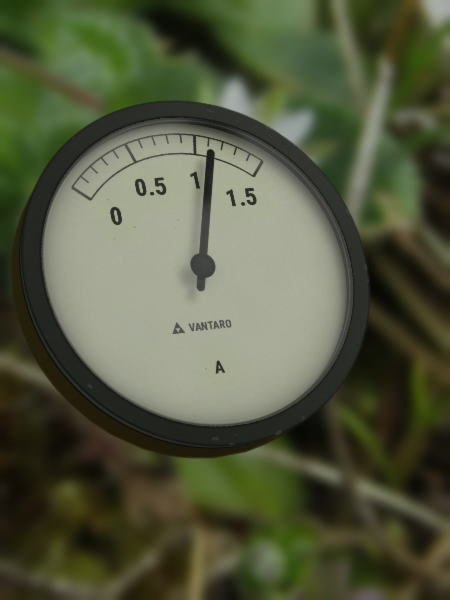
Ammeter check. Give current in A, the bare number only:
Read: 1.1
